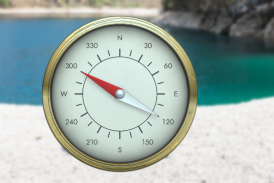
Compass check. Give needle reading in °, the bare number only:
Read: 300
